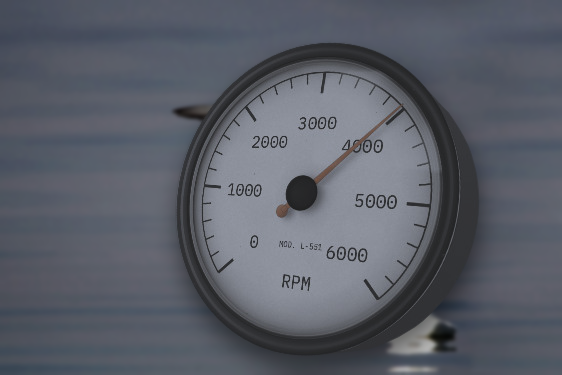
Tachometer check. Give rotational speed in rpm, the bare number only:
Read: 4000
